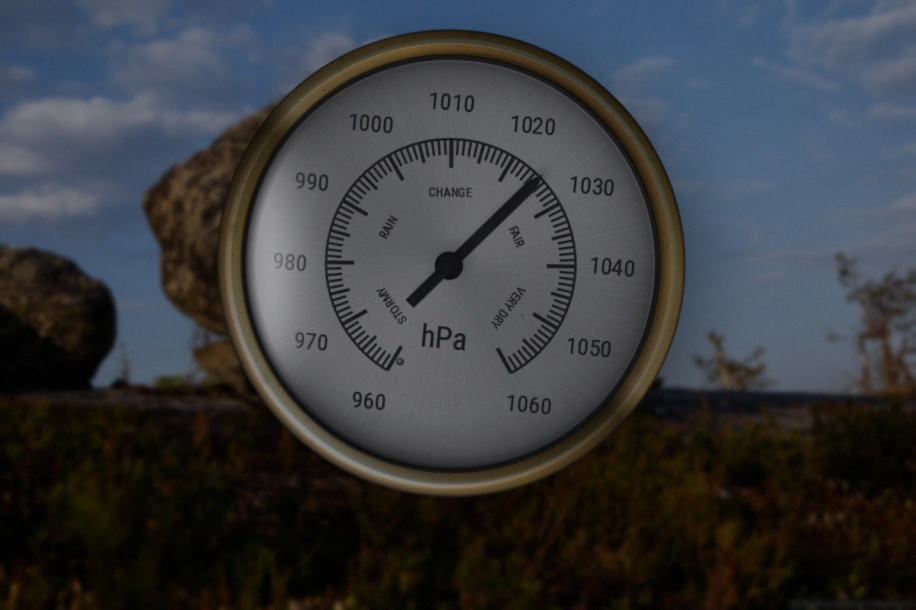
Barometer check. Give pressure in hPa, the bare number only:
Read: 1025
